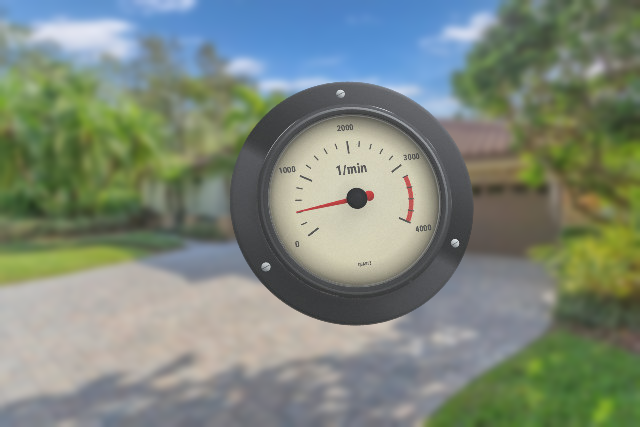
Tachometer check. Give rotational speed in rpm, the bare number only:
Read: 400
